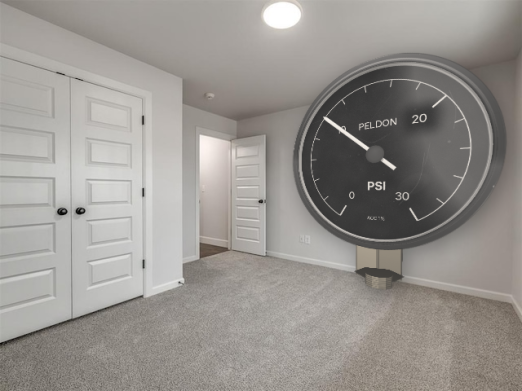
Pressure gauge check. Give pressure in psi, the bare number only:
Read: 10
